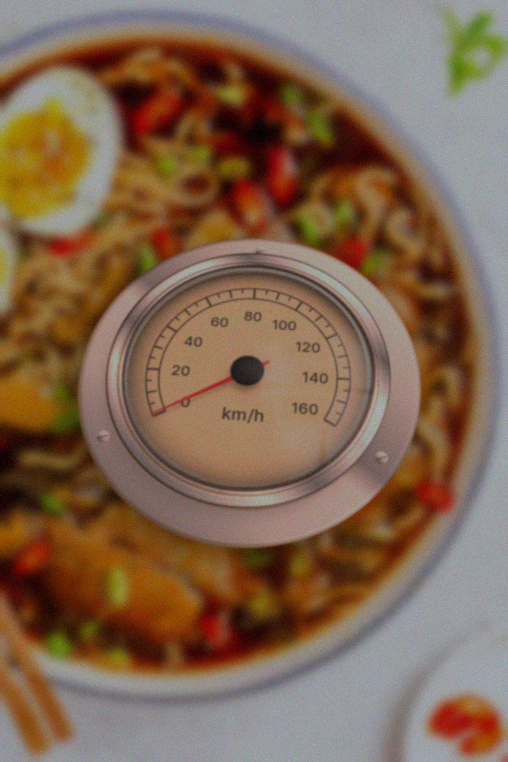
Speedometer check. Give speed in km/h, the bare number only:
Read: 0
